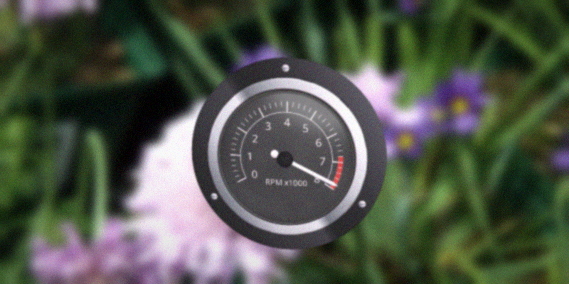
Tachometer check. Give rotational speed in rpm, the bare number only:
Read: 7800
